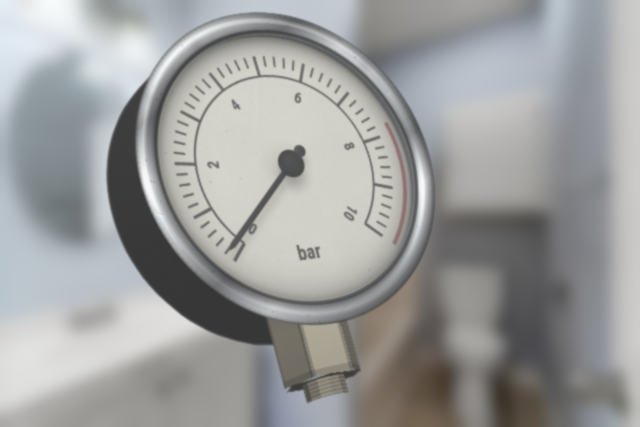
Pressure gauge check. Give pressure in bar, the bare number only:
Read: 0.2
